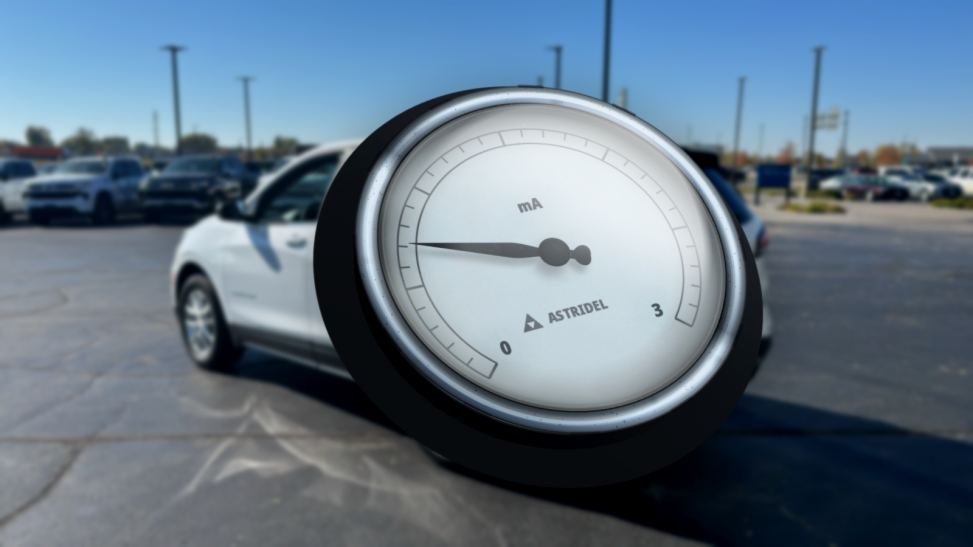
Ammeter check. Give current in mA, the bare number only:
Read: 0.7
